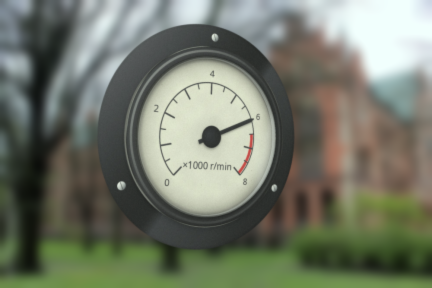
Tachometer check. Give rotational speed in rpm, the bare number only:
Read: 6000
